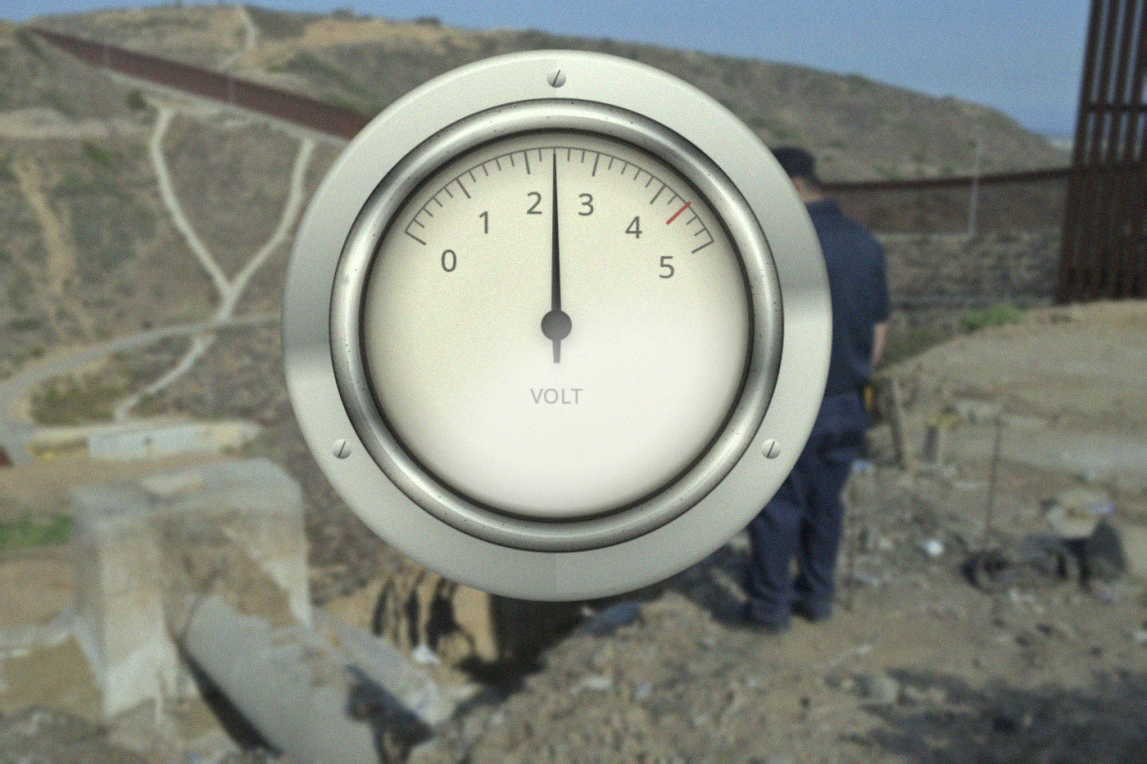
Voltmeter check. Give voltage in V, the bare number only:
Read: 2.4
